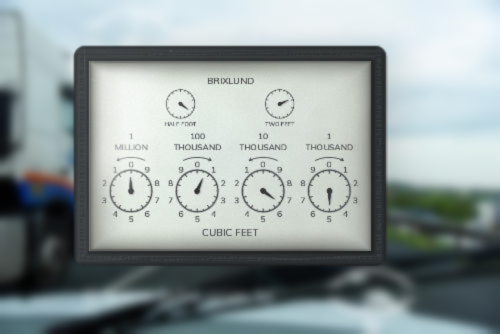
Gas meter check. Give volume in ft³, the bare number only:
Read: 6500
